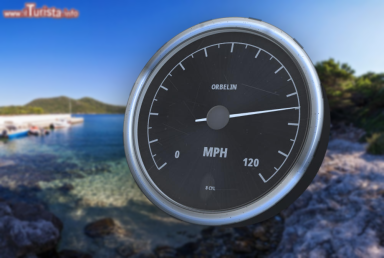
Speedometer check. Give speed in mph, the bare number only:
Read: 95
